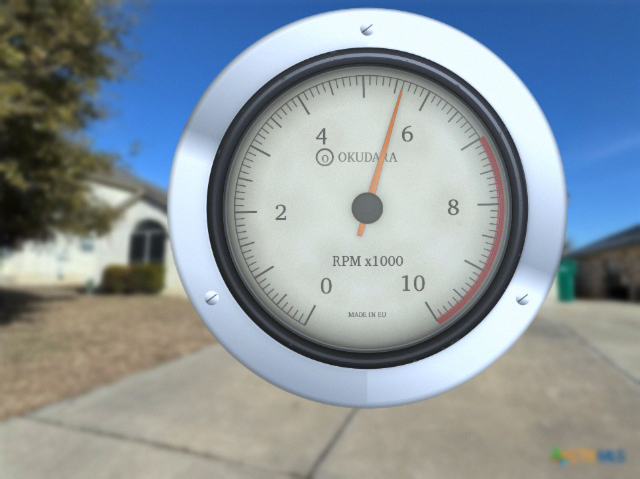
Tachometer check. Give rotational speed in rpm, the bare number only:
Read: 5600
